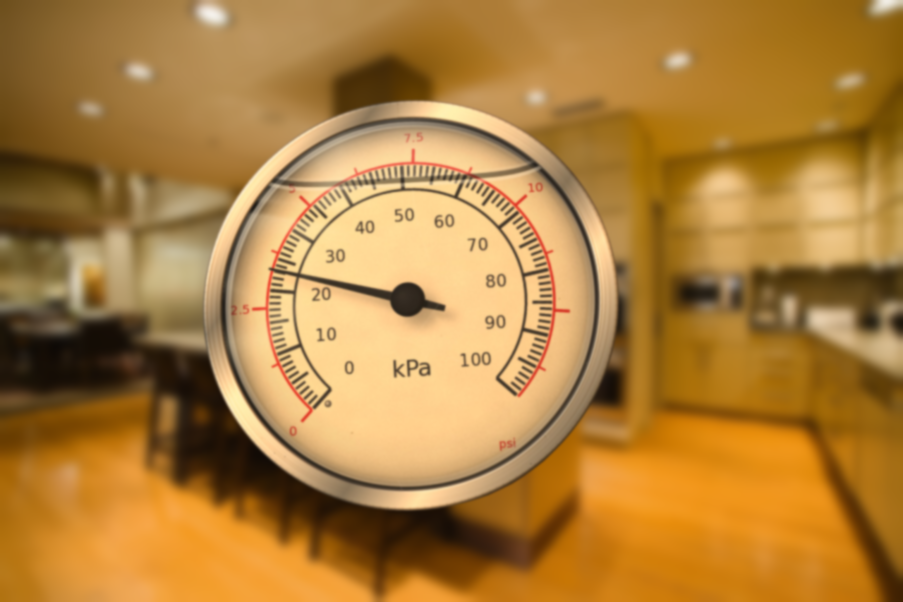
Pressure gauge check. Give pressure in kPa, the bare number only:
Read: 23
